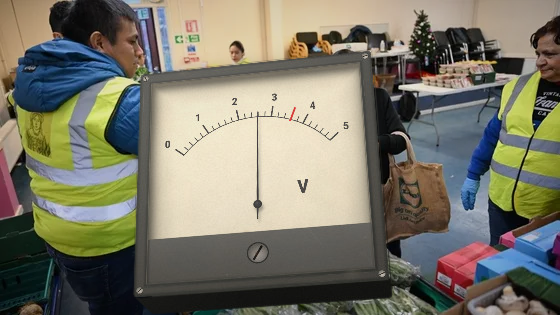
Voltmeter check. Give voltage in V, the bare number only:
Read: 2.6
